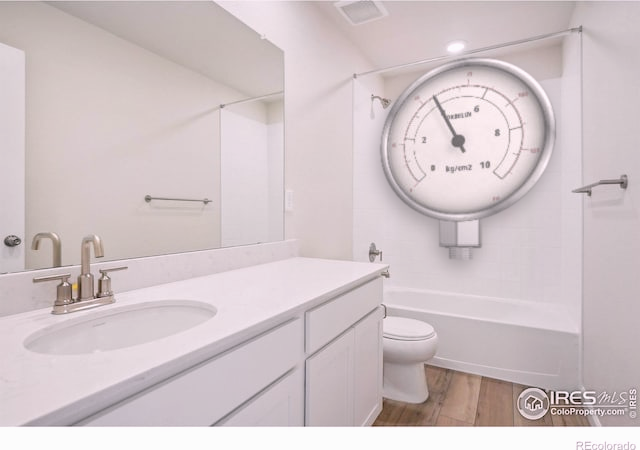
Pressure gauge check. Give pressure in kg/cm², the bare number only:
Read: 4
